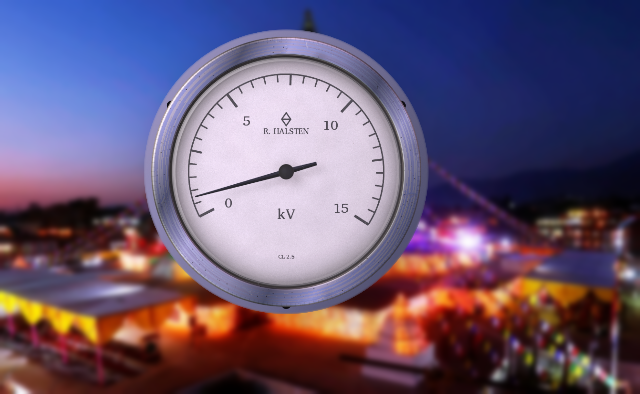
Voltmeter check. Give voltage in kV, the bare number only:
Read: 0.75
